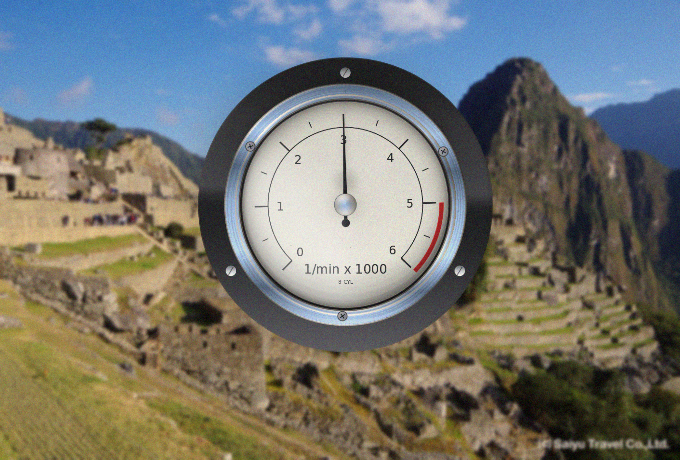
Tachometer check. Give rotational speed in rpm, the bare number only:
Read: 3000
